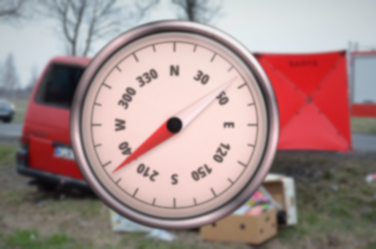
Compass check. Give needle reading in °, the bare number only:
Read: 232.5
